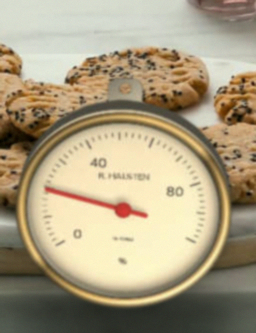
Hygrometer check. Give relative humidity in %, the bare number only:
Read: 20
